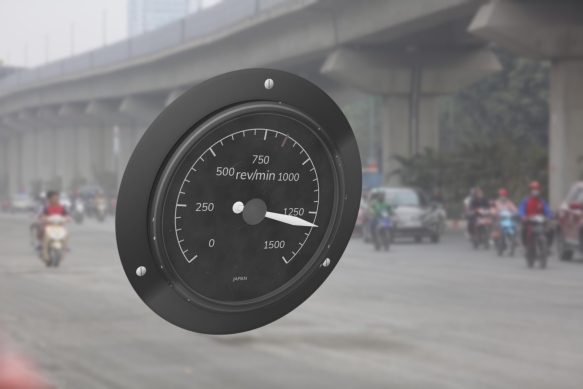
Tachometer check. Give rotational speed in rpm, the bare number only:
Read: 1300
